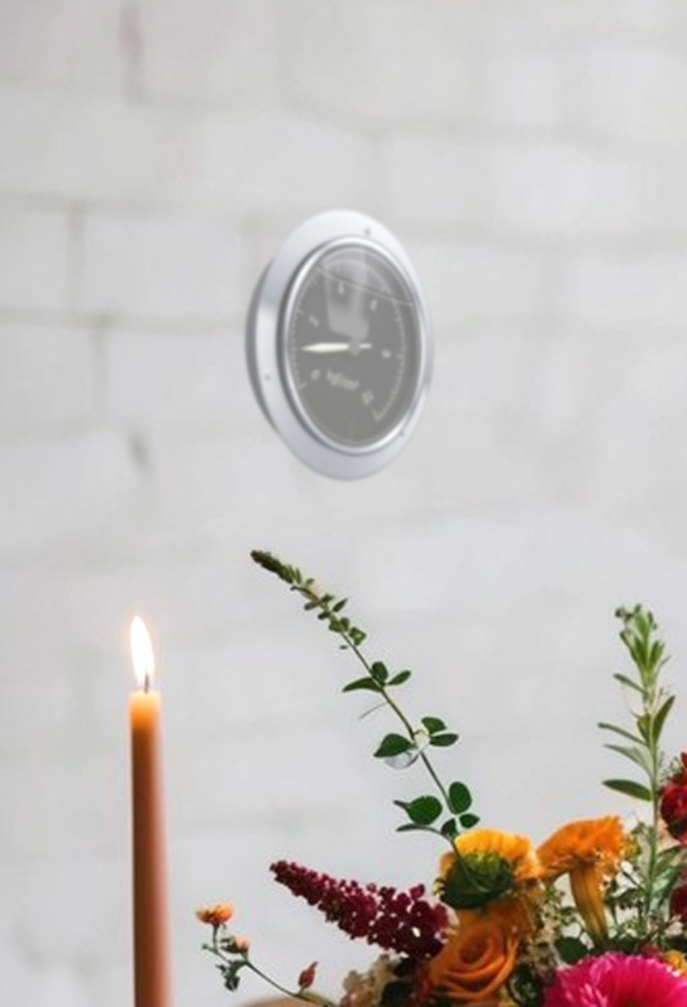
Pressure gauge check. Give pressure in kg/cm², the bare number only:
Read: 1
